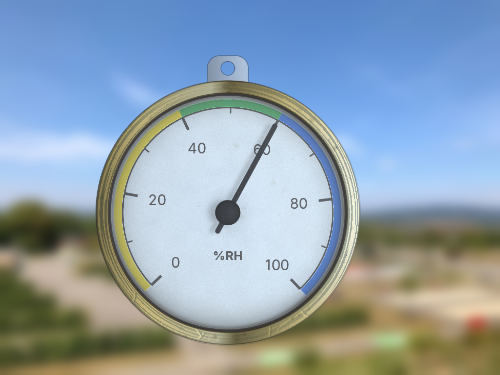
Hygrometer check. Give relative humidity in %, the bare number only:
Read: 60
